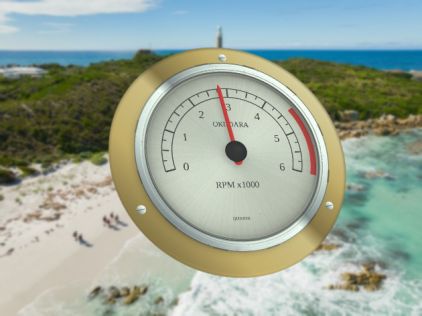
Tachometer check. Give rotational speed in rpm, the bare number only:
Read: 2750
